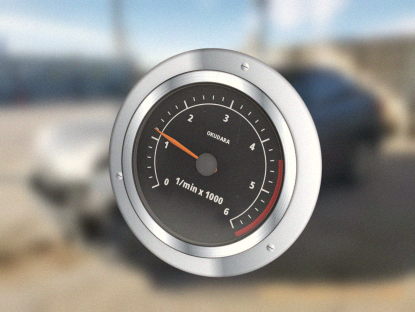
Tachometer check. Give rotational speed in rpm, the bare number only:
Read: 1200
